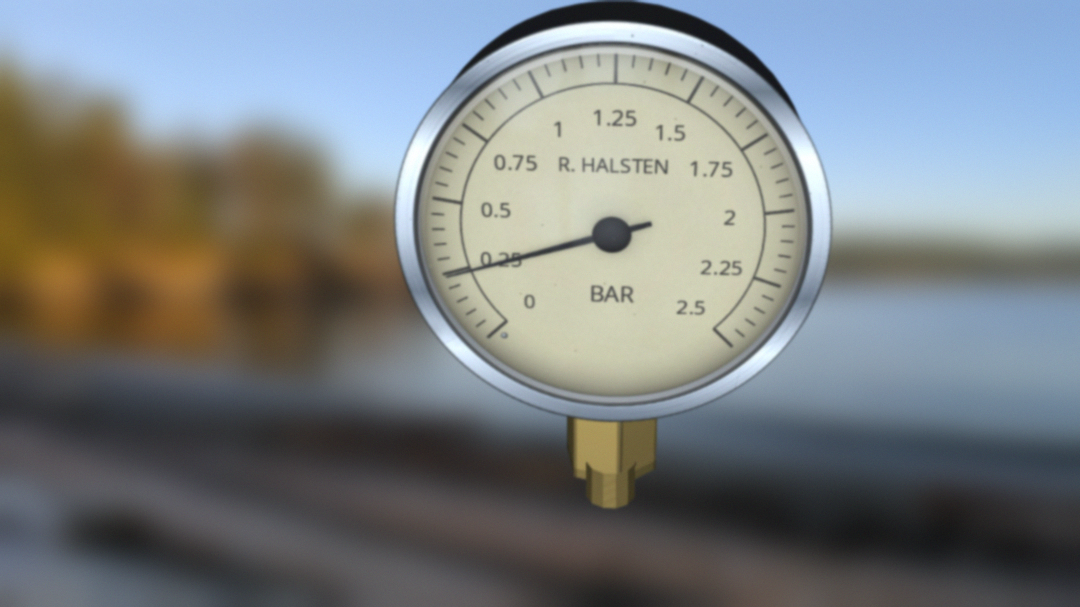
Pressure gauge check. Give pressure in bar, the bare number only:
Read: 0.25
